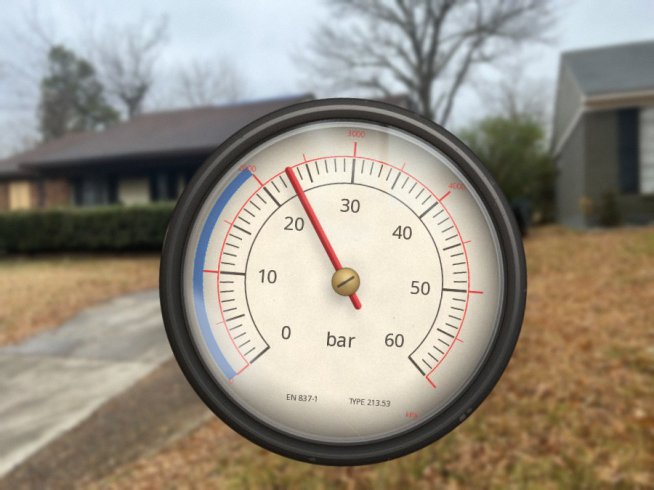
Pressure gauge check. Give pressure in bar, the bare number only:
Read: 23
